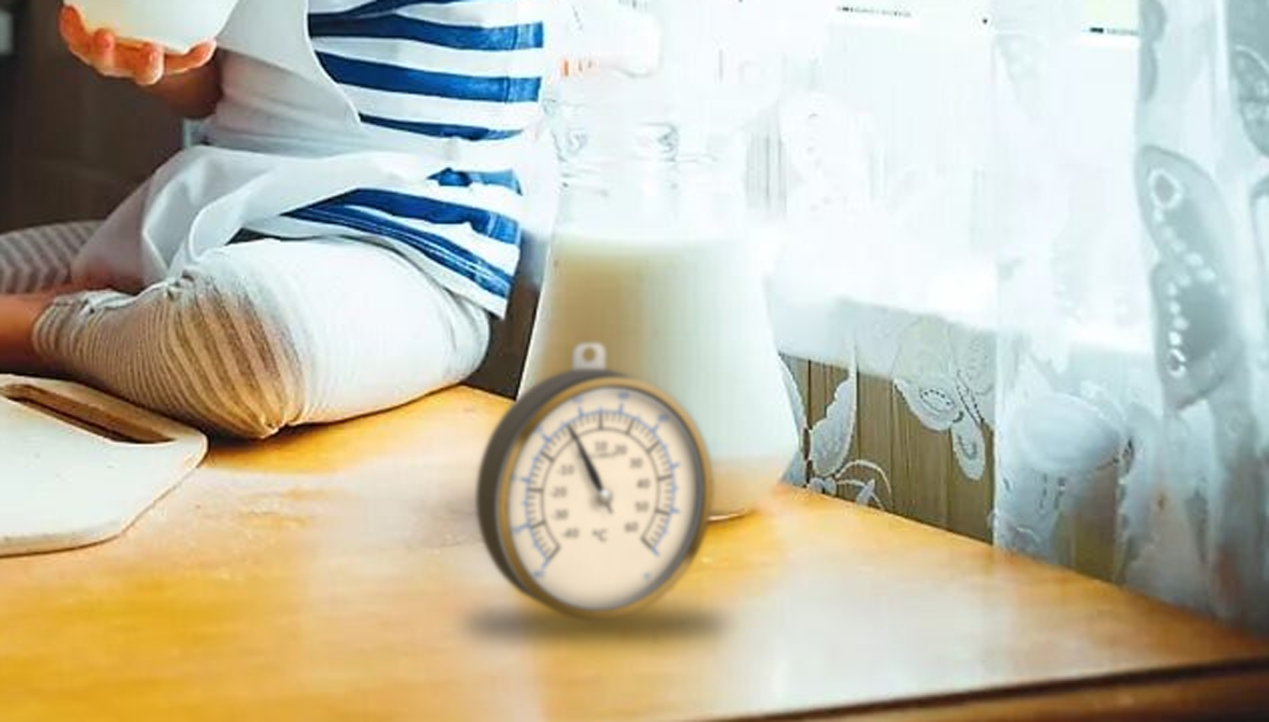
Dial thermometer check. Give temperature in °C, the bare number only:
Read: 0
